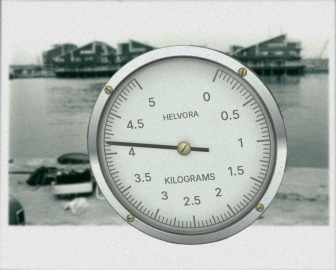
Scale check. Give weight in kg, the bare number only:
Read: 4.15
